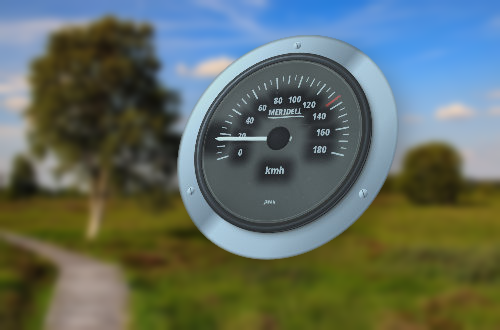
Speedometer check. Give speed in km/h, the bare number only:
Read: 15
